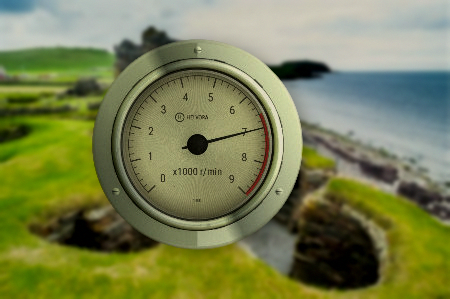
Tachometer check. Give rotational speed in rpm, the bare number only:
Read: 7000
